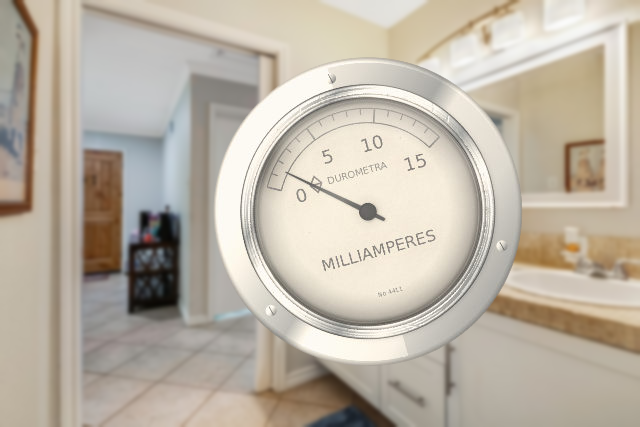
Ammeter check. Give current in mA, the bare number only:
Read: 1.5
